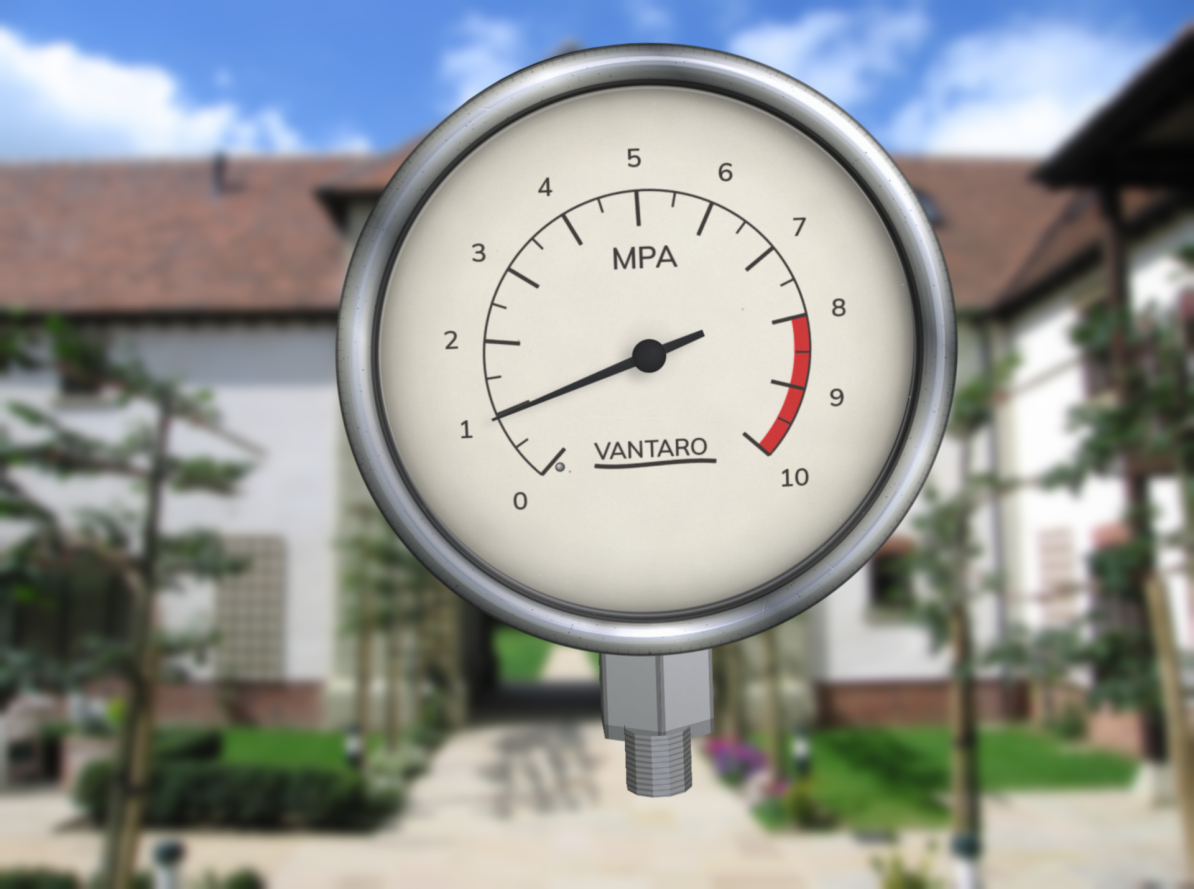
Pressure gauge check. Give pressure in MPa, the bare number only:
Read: 1
